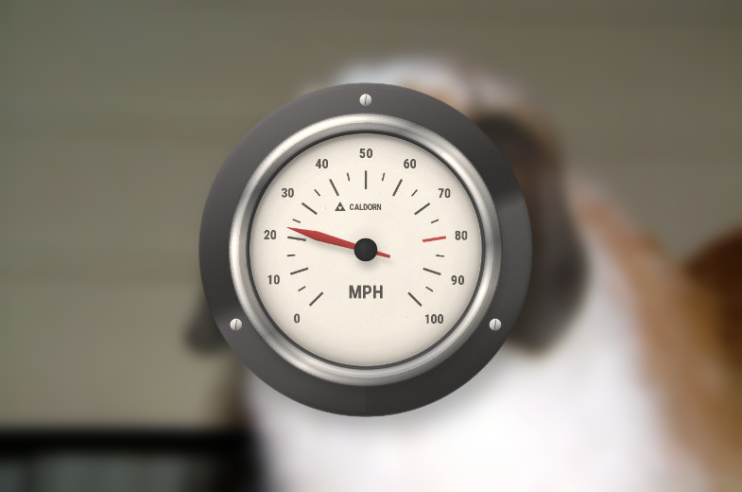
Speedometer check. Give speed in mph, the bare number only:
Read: 22.5
